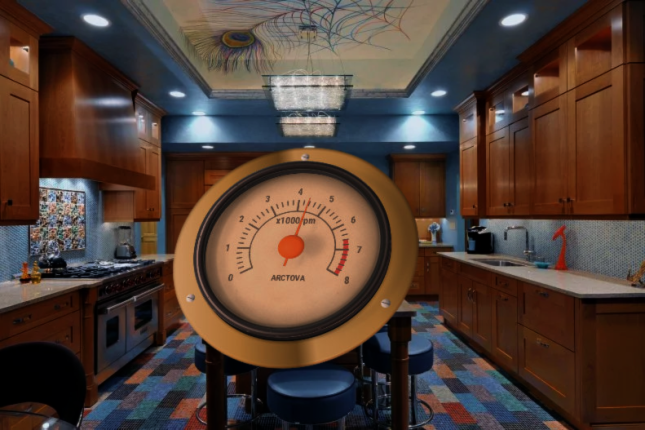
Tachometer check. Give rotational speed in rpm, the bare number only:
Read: 4400
